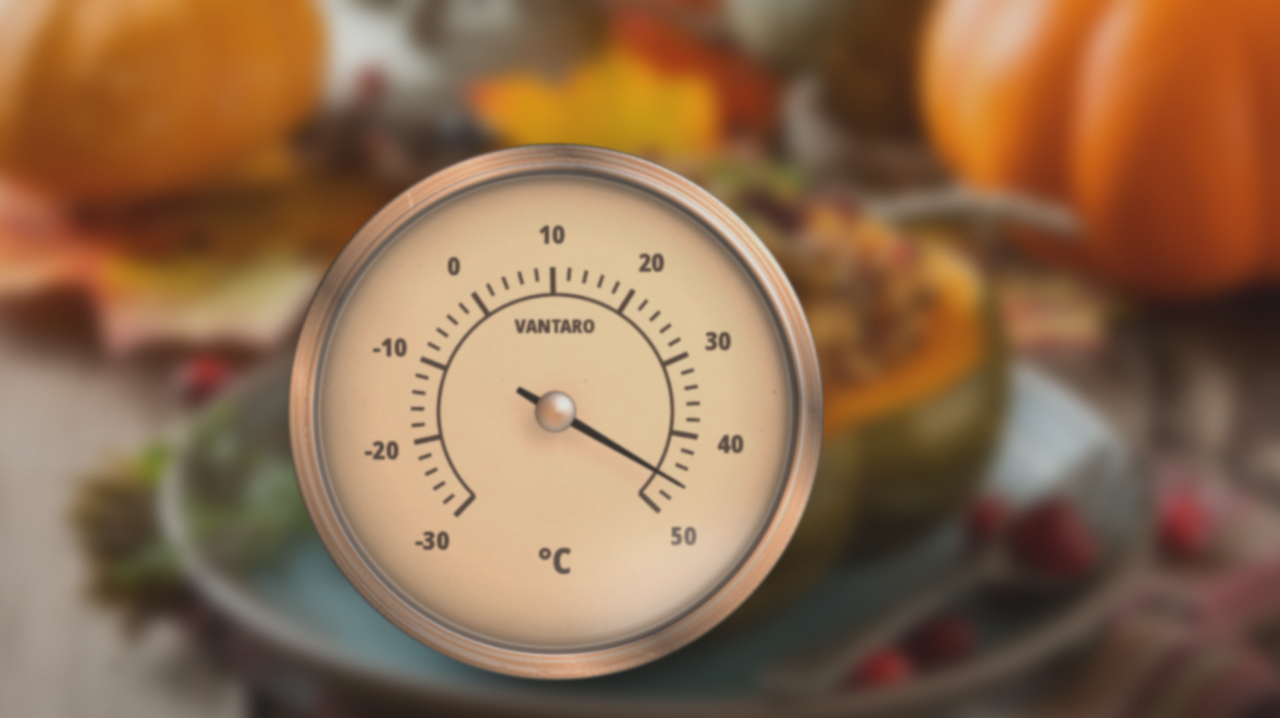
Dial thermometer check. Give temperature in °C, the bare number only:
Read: 46
